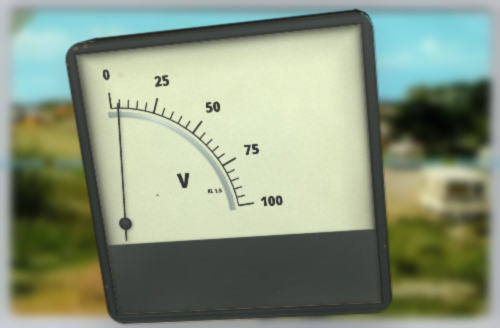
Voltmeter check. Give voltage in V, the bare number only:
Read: 5
